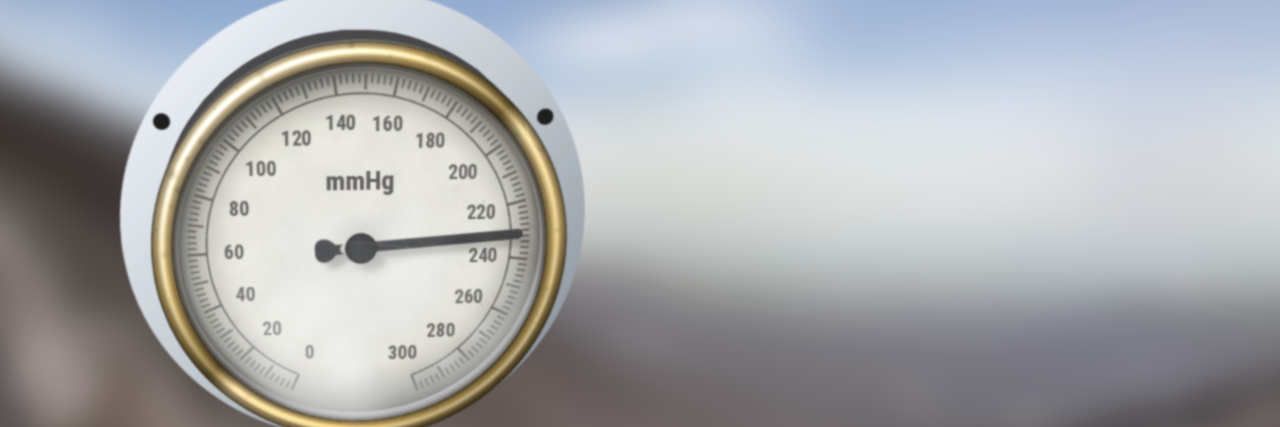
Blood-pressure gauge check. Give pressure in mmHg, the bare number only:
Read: 230
